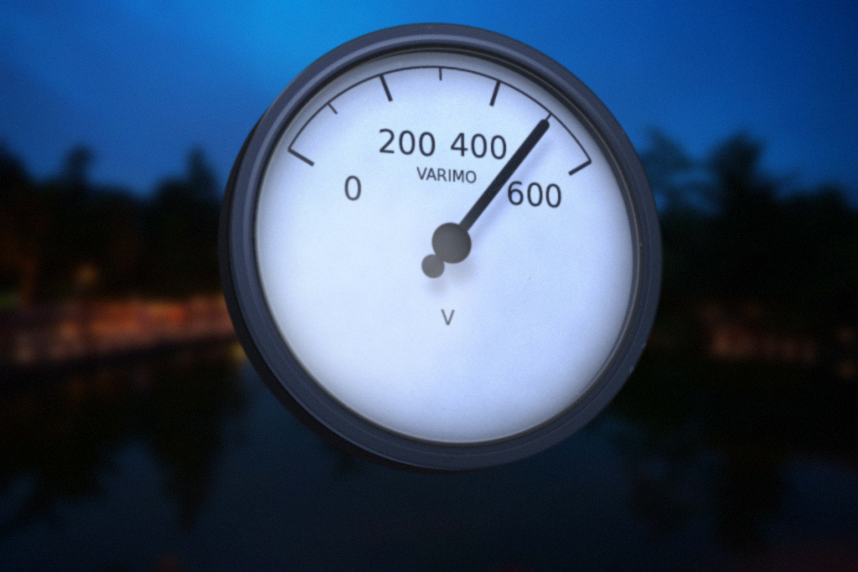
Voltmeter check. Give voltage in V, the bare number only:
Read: 500
